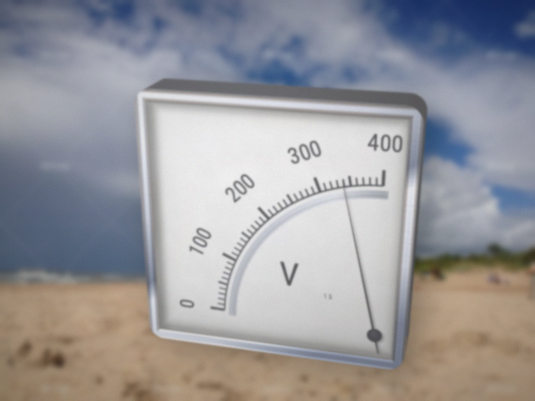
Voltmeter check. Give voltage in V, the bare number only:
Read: 340
